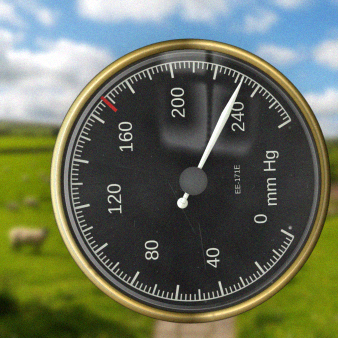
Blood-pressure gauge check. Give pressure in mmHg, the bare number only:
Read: 232
